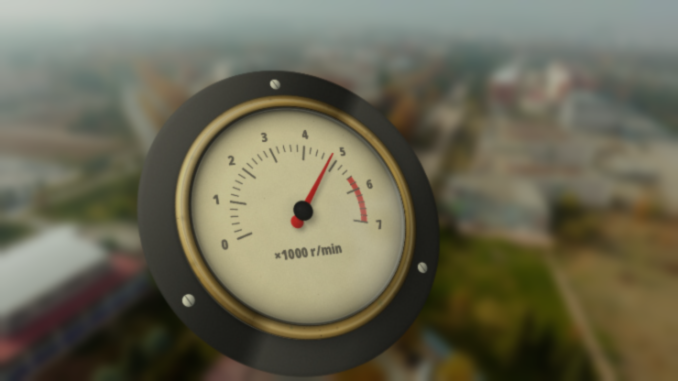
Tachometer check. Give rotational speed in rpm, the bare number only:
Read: 4800
